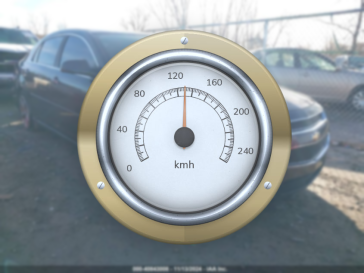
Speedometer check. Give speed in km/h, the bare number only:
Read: 130
